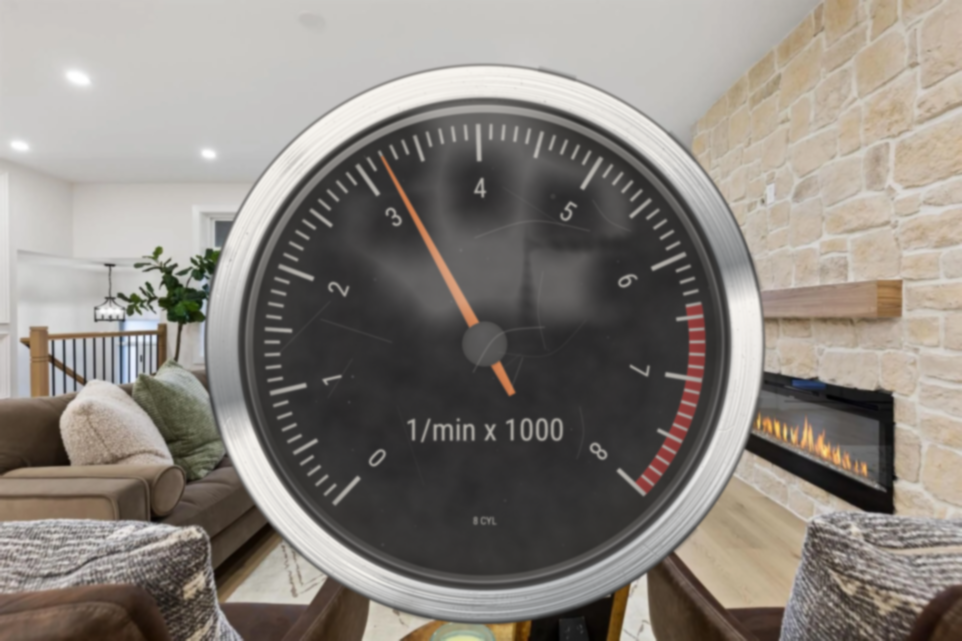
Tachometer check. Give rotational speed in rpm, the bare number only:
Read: 3200
